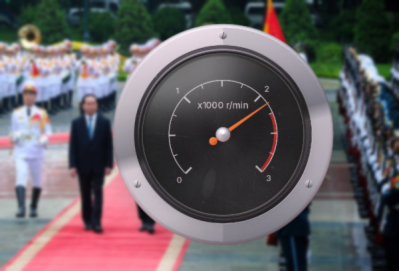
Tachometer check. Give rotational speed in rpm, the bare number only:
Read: 2125
